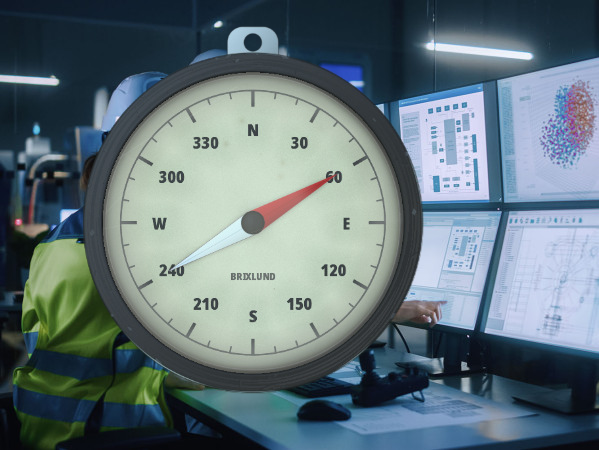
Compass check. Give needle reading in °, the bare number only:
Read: 60
